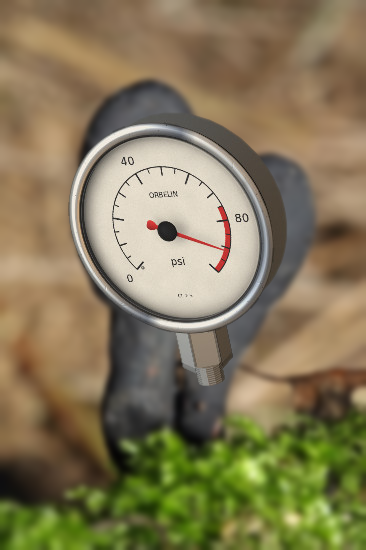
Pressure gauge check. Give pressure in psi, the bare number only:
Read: 90
